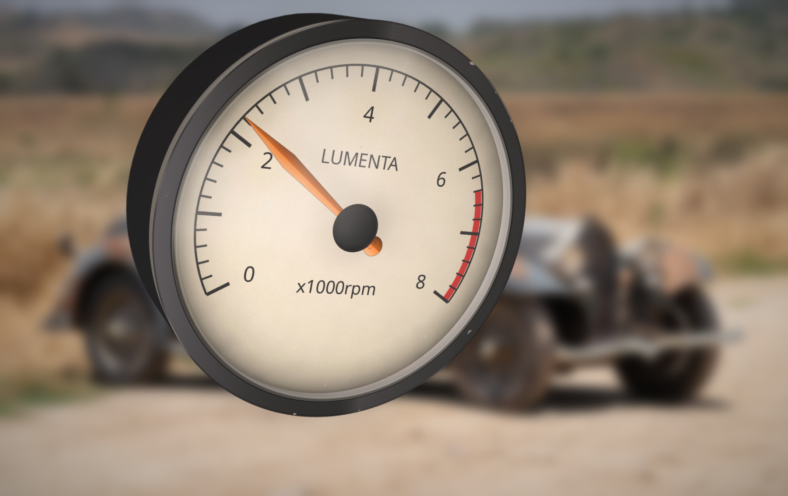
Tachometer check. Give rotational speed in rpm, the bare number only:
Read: 2200
